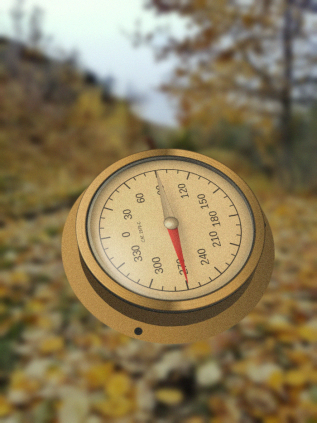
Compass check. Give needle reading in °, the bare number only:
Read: 270
